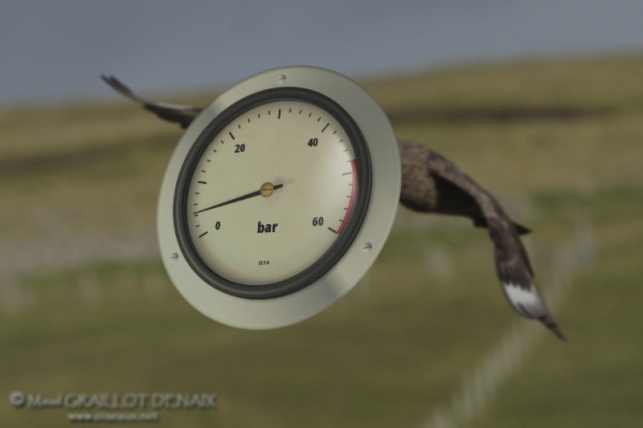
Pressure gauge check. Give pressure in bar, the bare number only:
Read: 4
